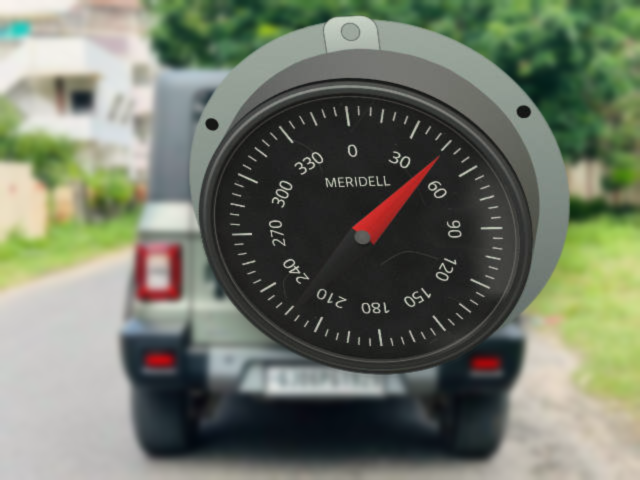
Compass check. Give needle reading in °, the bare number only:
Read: 45
